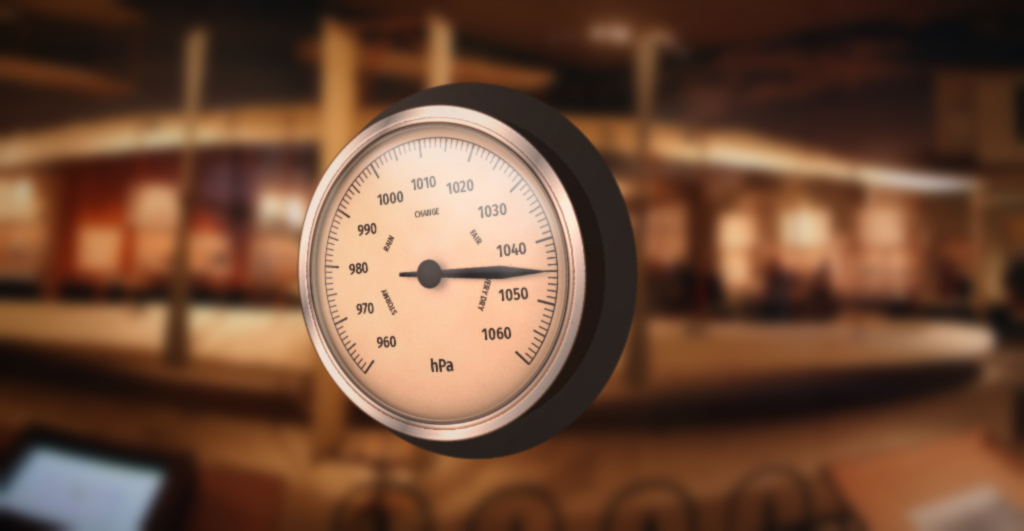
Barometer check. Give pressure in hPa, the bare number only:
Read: 1045
